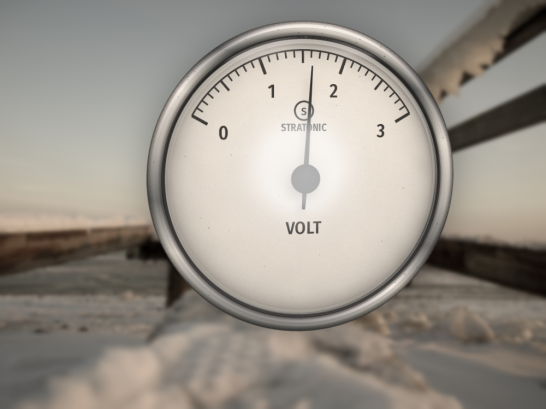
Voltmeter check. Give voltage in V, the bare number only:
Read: 1.6
